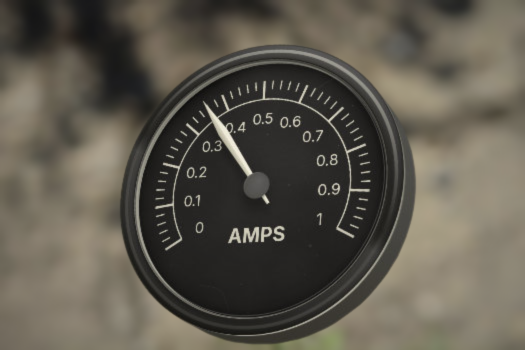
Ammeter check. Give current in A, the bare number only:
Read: 0.36
